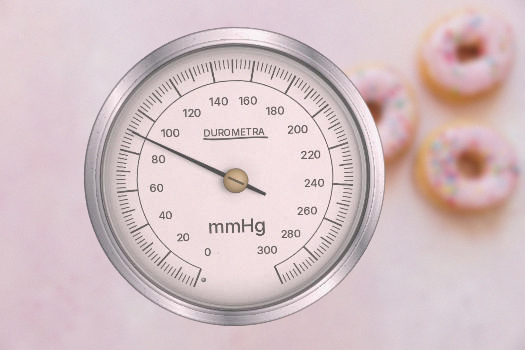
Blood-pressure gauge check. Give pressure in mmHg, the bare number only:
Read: 90
